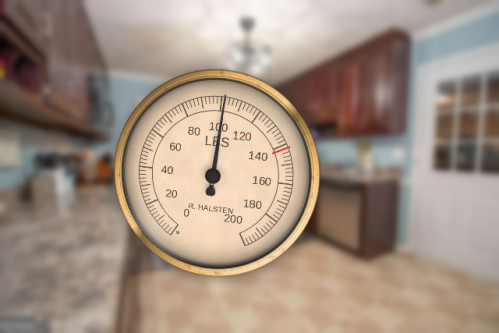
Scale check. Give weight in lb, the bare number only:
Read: 102
